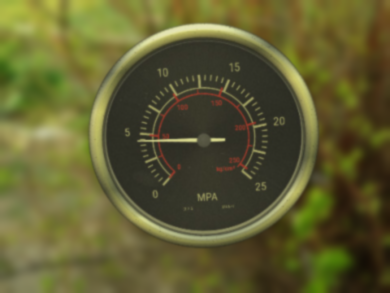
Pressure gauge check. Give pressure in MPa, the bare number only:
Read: 4.5
